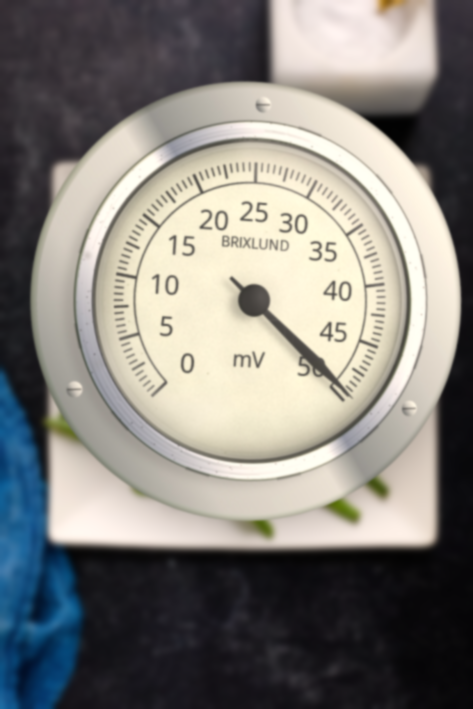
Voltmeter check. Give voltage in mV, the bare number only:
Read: 49.5
